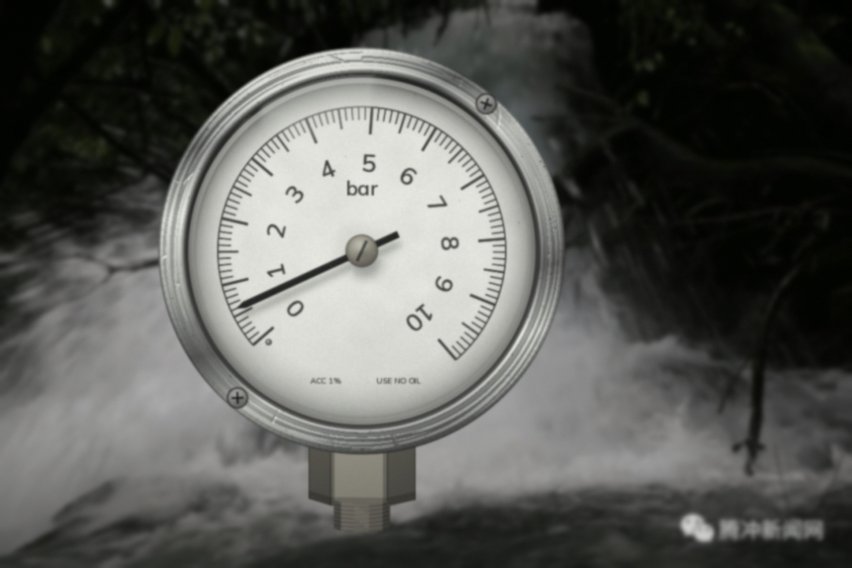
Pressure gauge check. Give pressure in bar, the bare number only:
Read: 0.6
